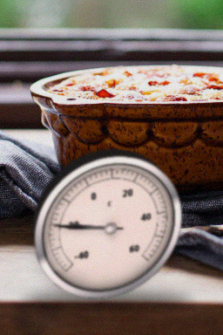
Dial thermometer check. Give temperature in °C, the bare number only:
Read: -20
